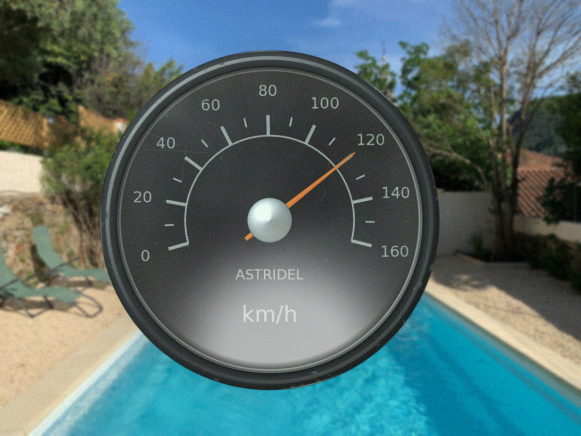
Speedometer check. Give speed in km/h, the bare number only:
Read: 120
